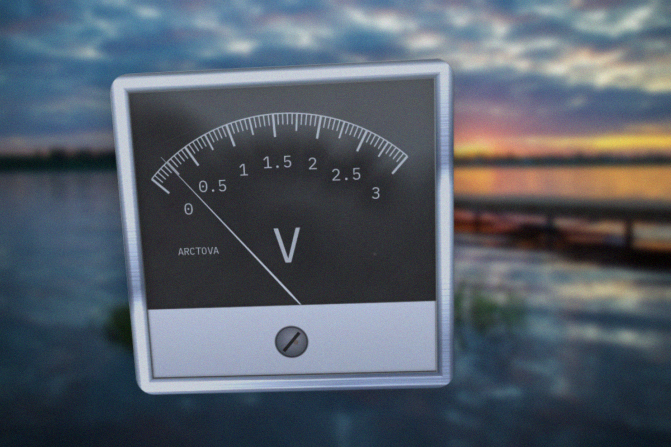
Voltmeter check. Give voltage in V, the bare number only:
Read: 0.25
